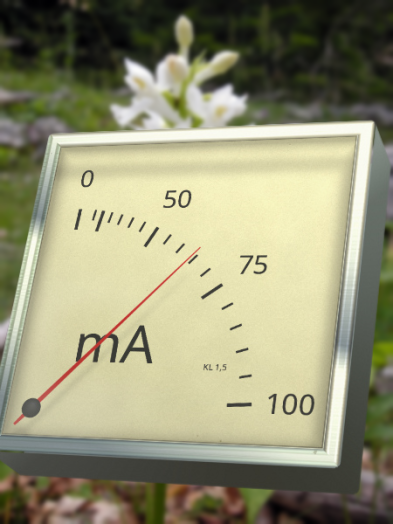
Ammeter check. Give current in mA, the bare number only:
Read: 65
